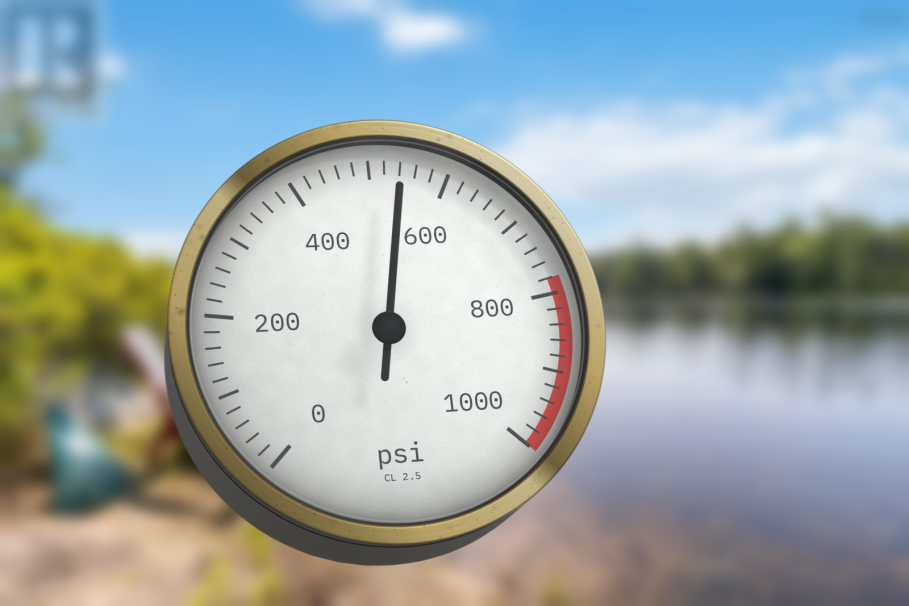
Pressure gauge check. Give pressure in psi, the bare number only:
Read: 540
